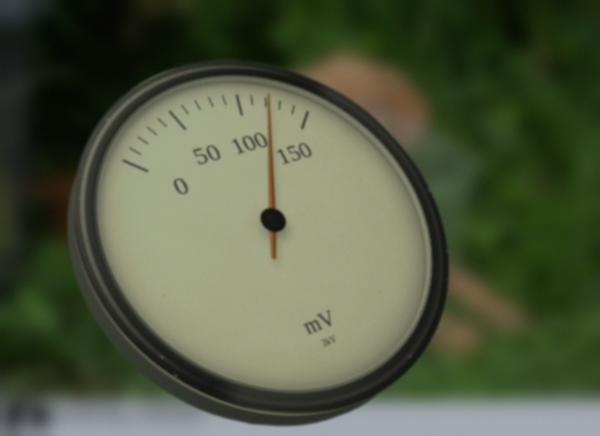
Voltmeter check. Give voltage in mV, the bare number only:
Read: 120
